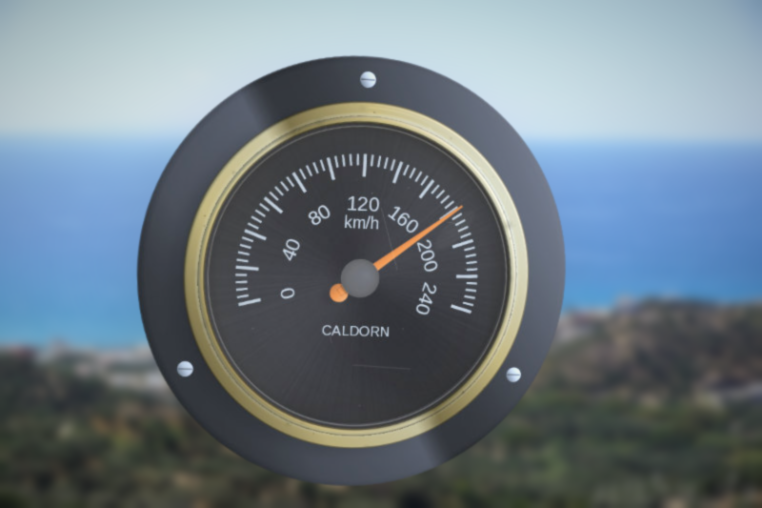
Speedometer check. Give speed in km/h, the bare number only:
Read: 180
